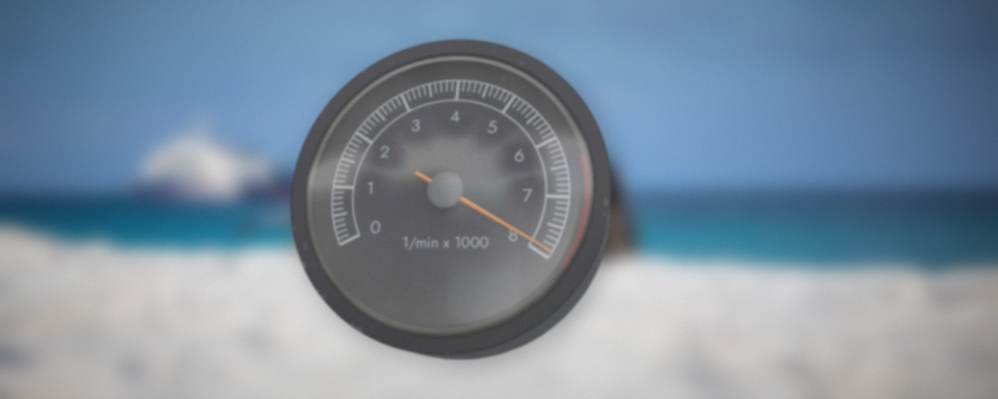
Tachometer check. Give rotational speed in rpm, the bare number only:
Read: 7900
